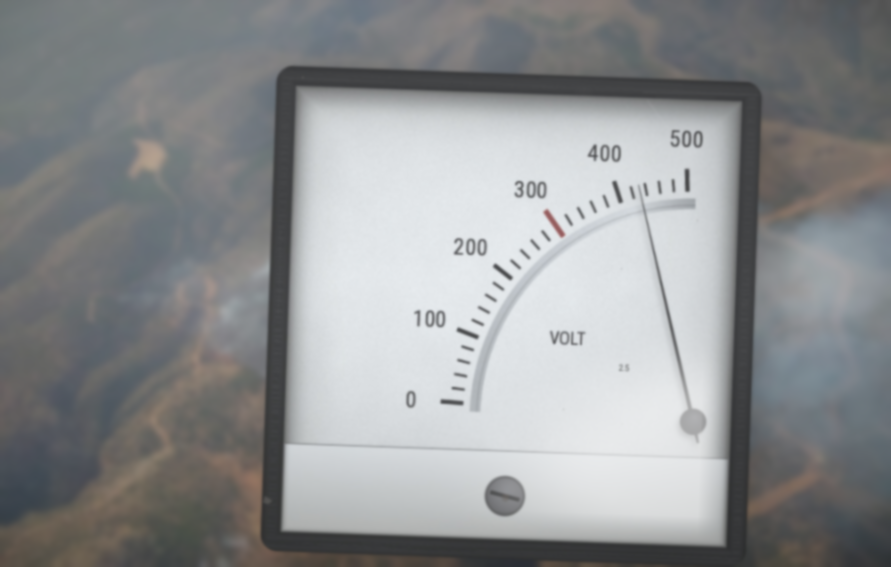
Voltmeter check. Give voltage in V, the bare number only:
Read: 430
